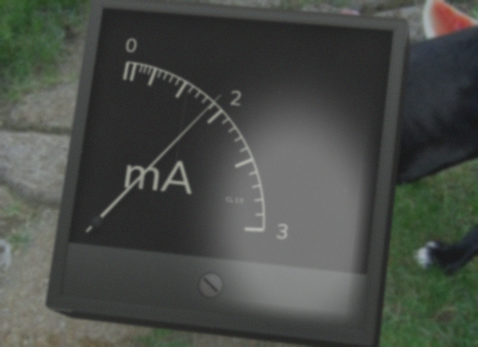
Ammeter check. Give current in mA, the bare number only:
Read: 1.9
